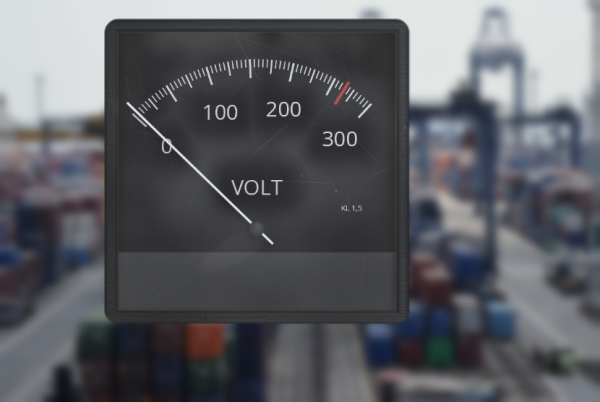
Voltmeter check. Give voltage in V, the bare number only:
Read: 5
